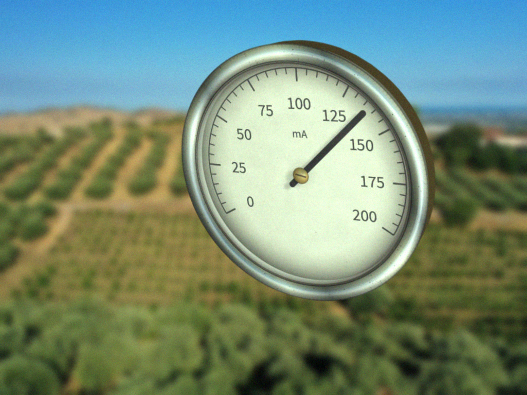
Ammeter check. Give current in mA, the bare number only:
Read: 137.5
